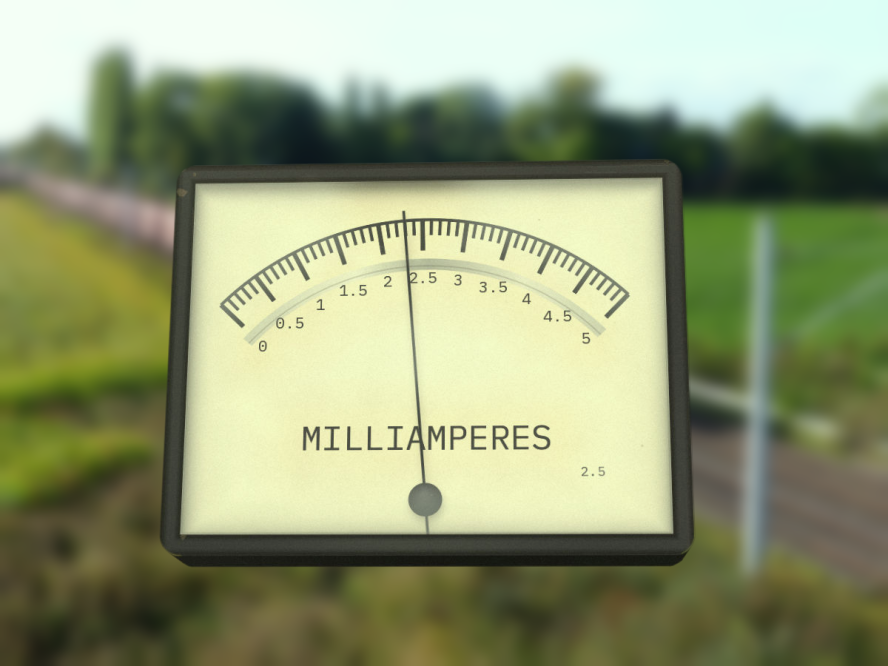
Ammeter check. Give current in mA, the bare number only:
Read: 2.3
